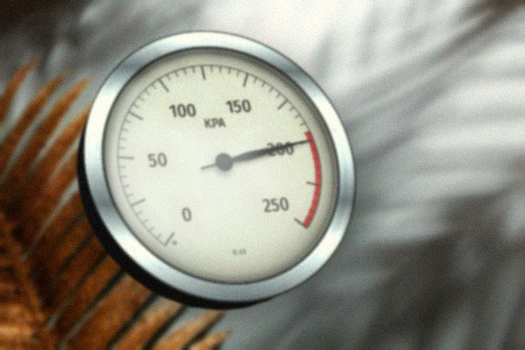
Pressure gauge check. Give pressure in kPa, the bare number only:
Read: 200
